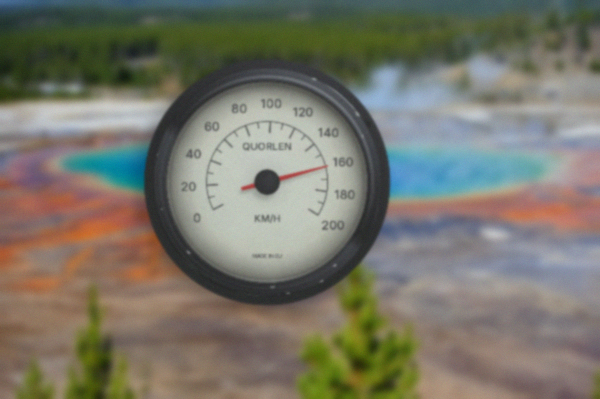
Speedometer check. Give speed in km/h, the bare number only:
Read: 160
